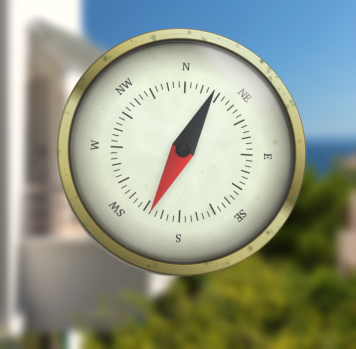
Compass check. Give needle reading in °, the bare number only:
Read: 205
